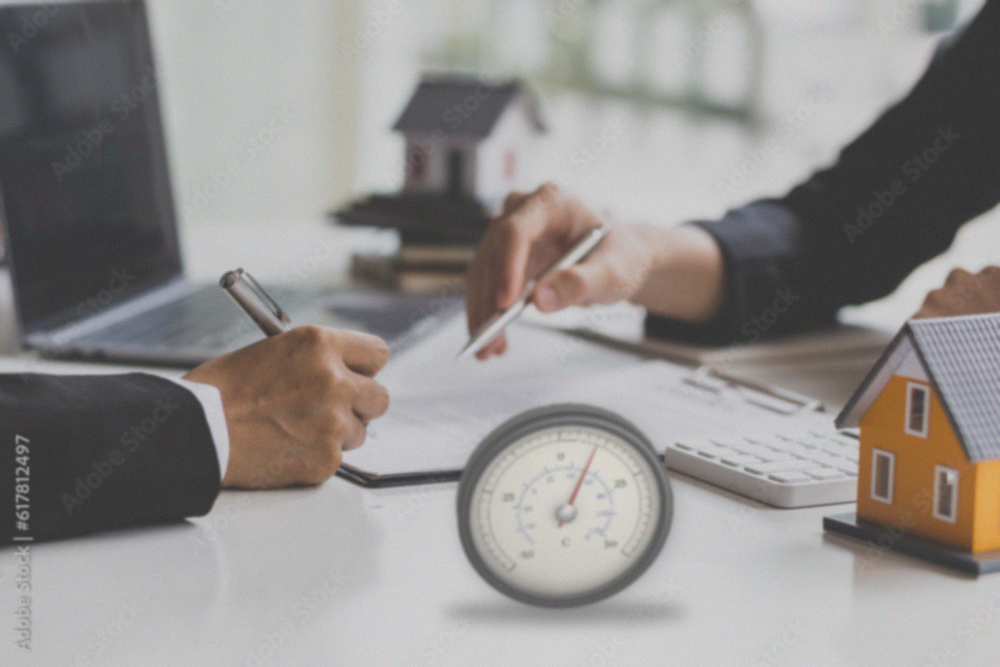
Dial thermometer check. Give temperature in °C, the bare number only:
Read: 10
